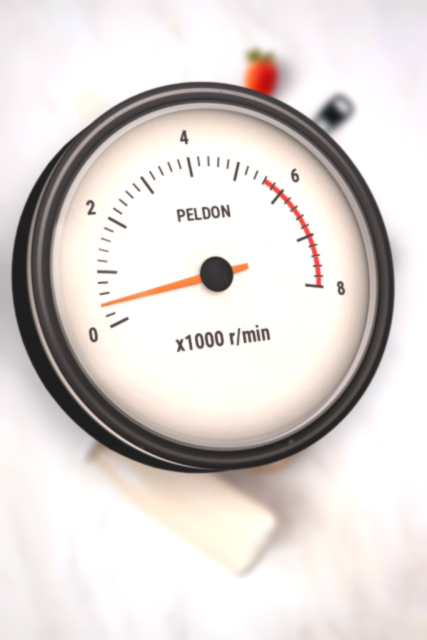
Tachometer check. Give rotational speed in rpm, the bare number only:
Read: 400
